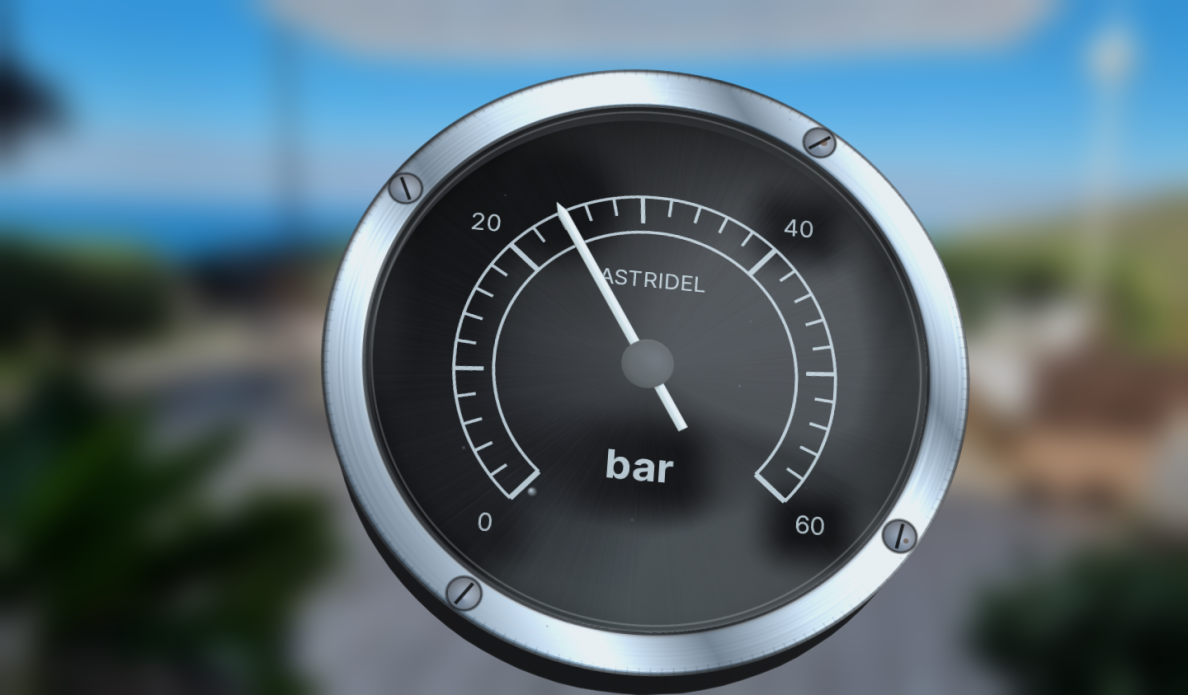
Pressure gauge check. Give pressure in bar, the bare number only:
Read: 24
